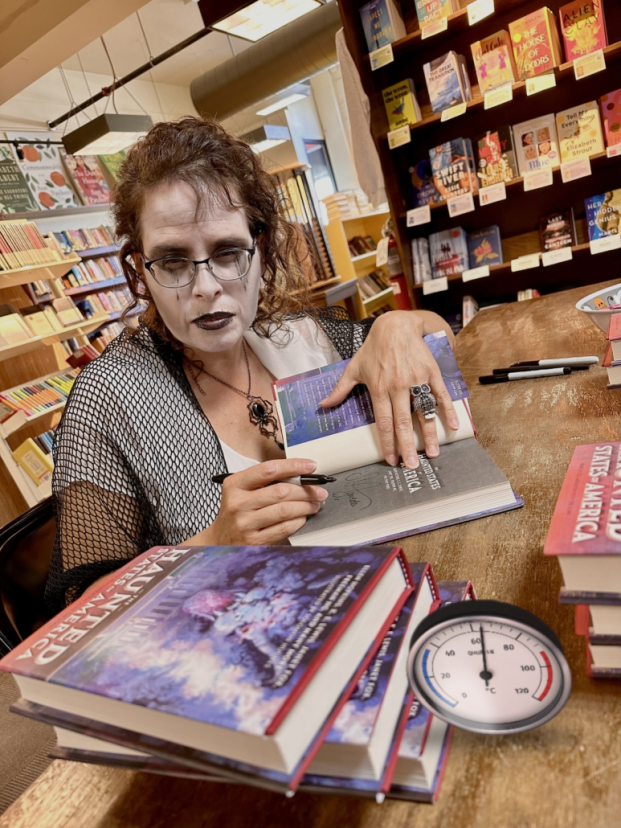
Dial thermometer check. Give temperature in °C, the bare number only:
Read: 64
